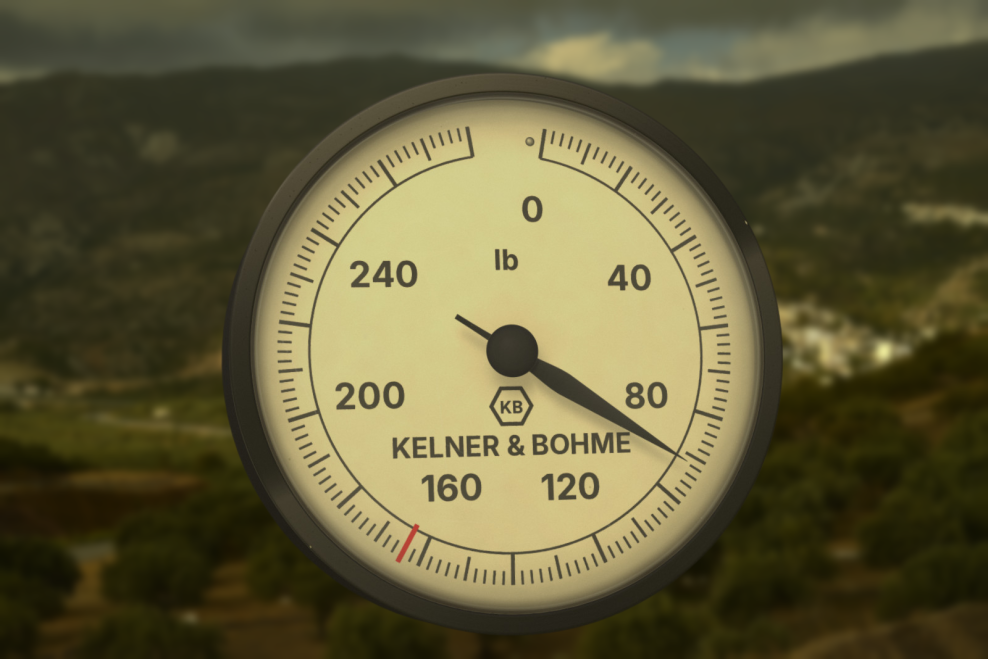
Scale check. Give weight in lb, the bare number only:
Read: 92
